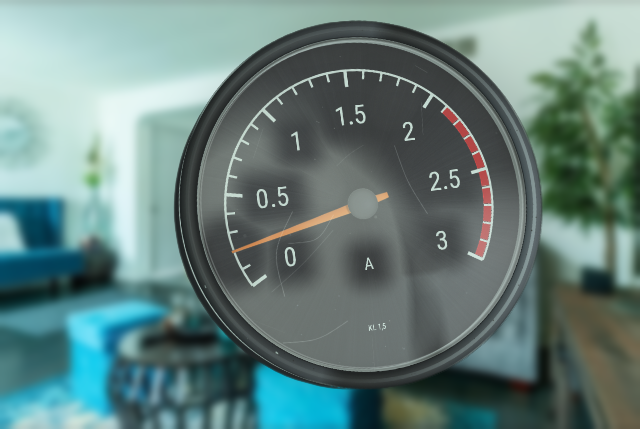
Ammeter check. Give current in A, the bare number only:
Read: 0.2
